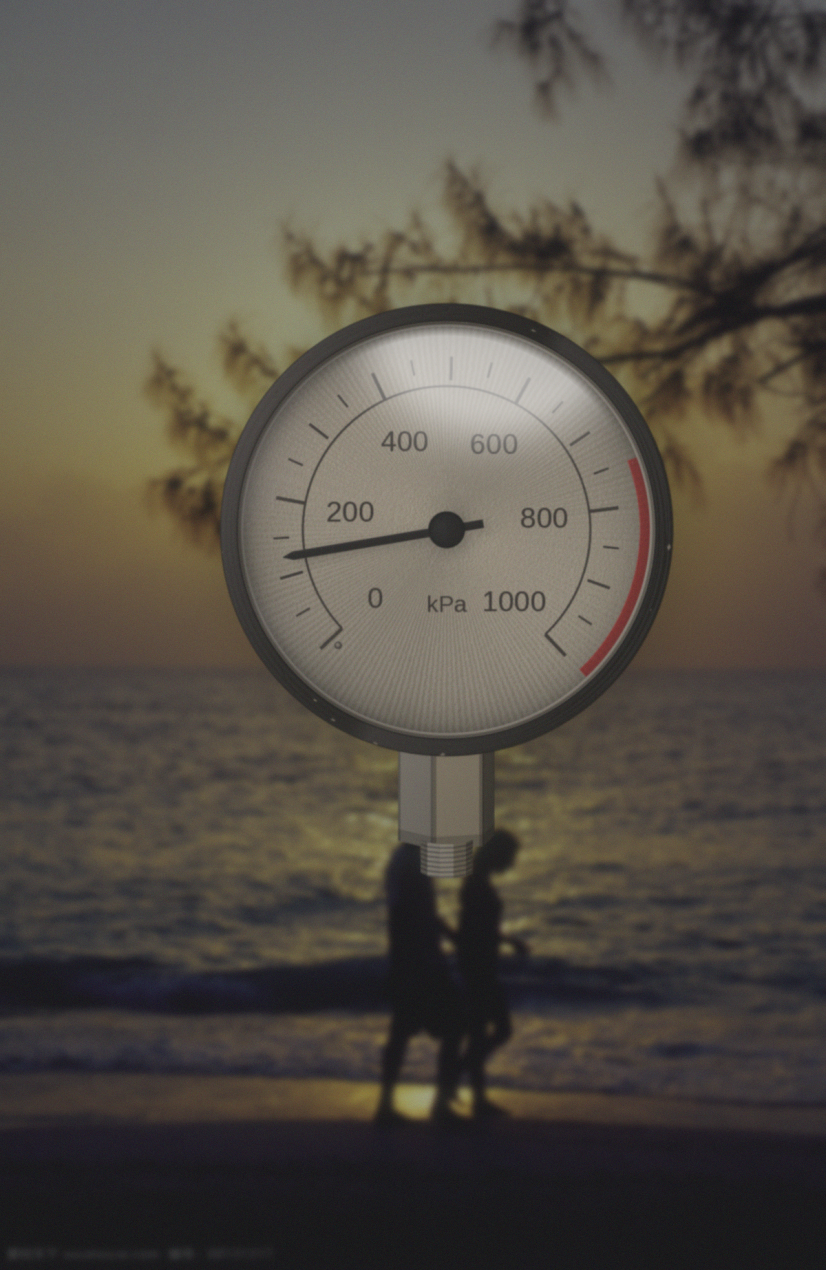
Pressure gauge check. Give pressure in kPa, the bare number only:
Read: 125
